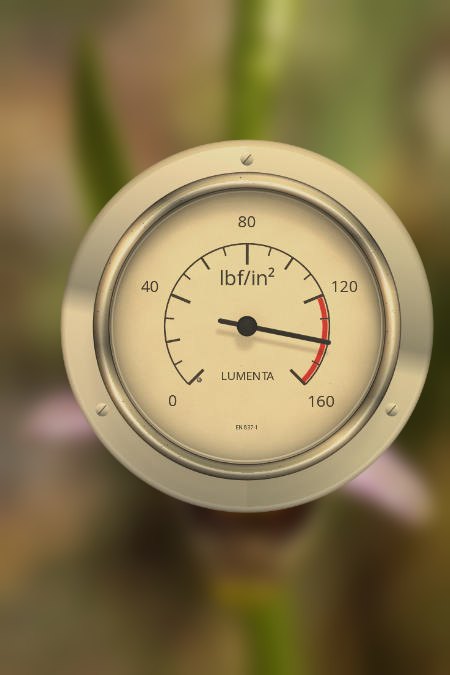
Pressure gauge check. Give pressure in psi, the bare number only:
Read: 140
